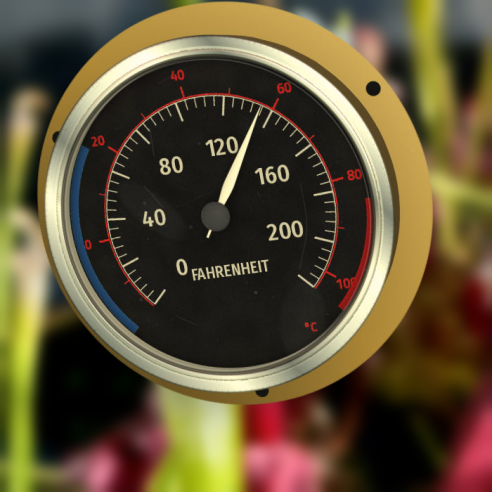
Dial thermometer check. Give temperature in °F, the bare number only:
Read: 136
